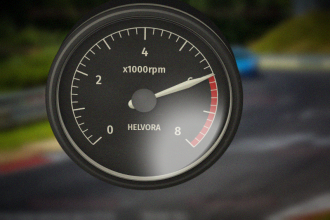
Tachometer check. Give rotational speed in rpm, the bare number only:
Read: 6000
